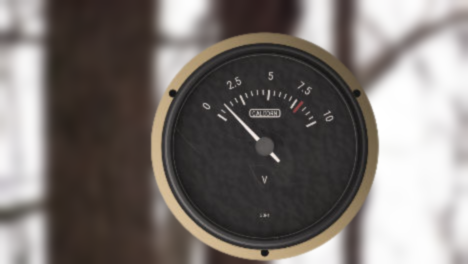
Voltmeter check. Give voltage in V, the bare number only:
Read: 1
